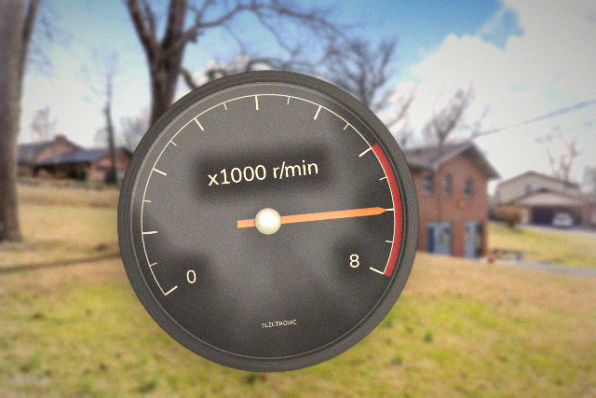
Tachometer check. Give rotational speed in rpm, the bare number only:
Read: 7000
